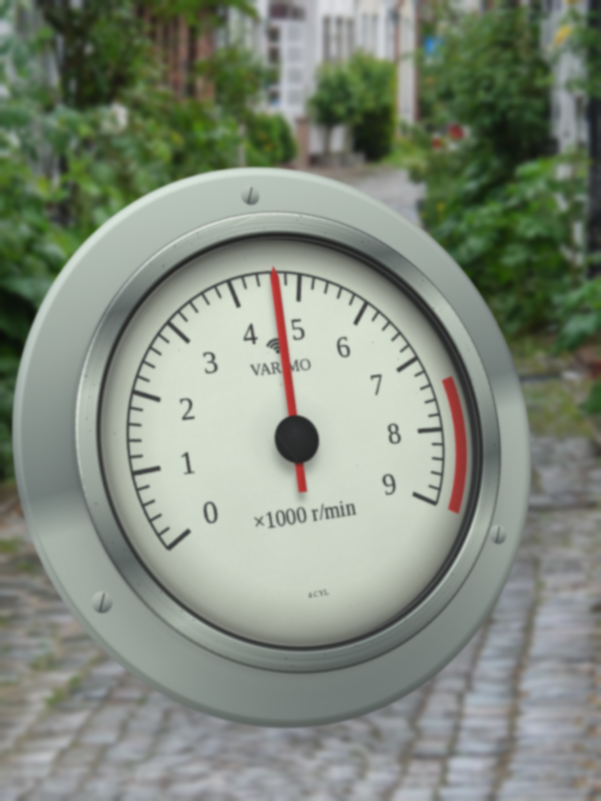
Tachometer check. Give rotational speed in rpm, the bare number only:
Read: 4600
